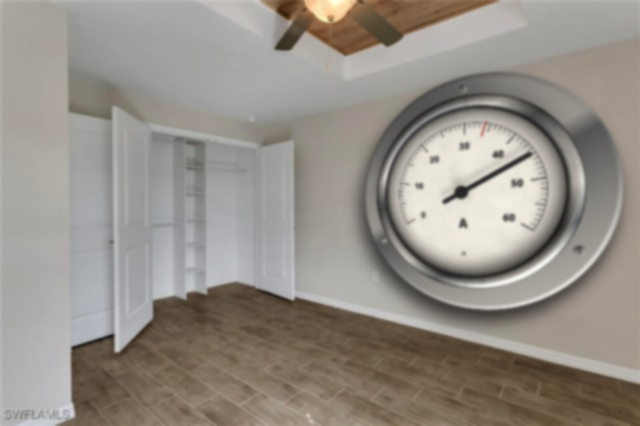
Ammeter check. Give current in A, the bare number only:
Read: 45
